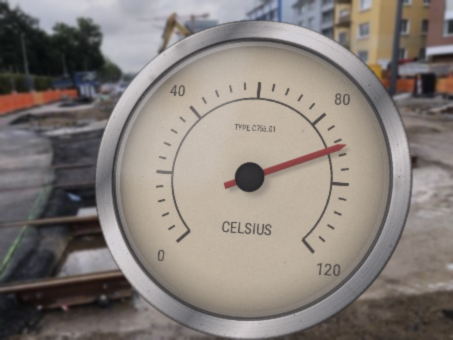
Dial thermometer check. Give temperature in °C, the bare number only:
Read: 90
